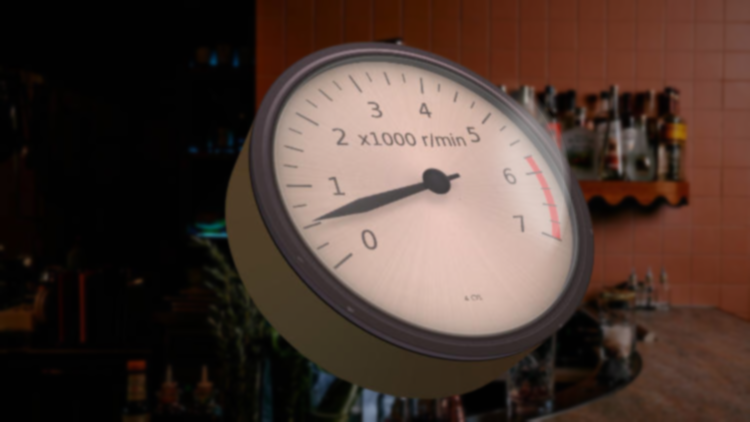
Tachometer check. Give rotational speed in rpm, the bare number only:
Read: 500
